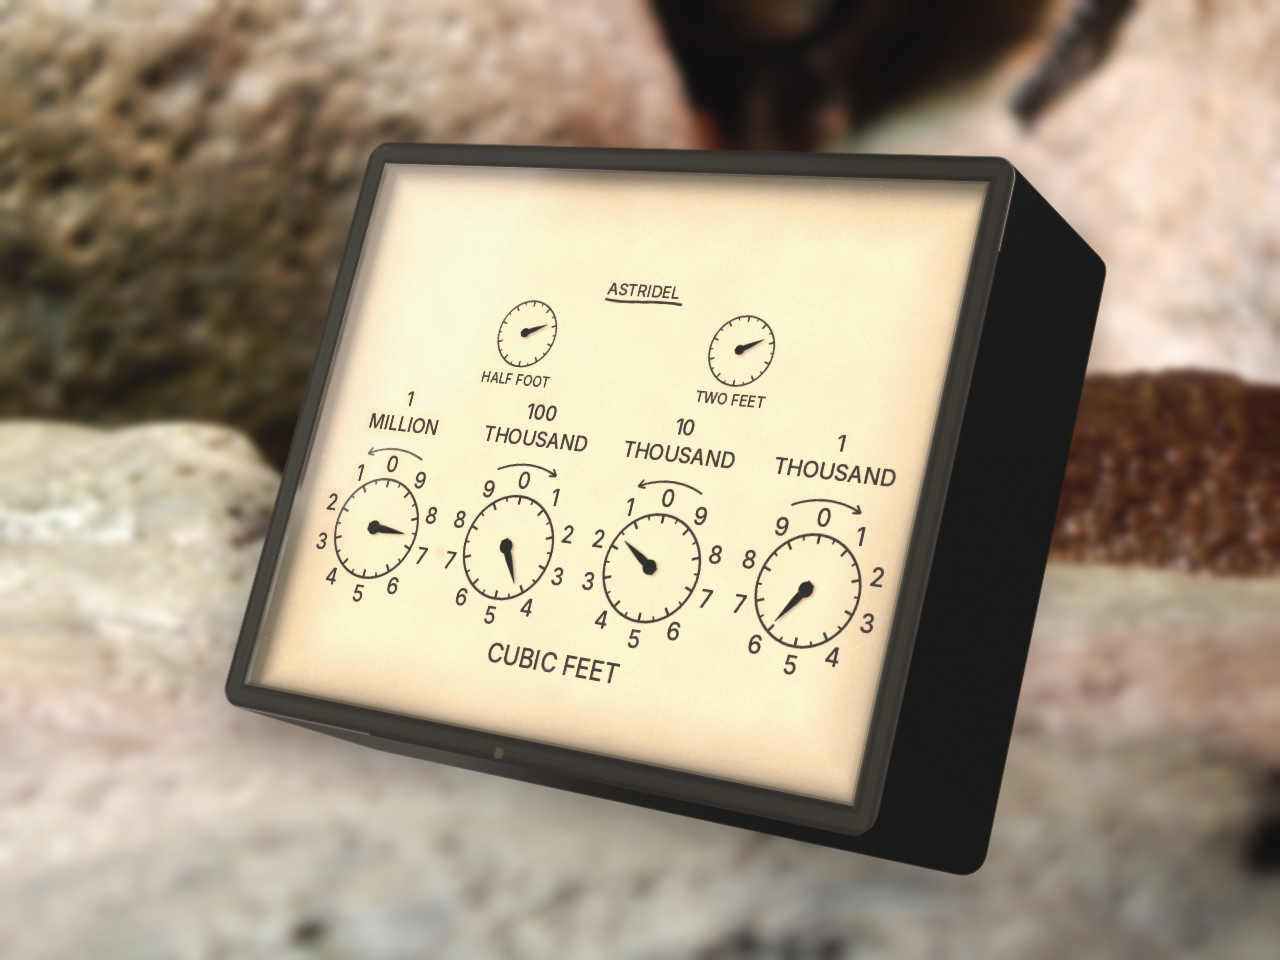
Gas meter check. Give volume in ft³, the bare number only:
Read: 741600
